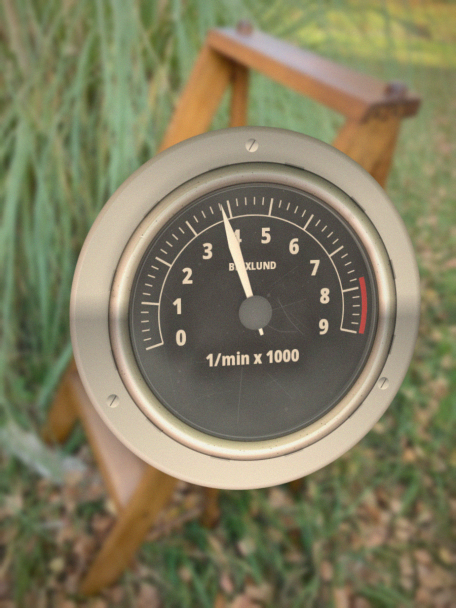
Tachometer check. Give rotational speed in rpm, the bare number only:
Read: 3800
